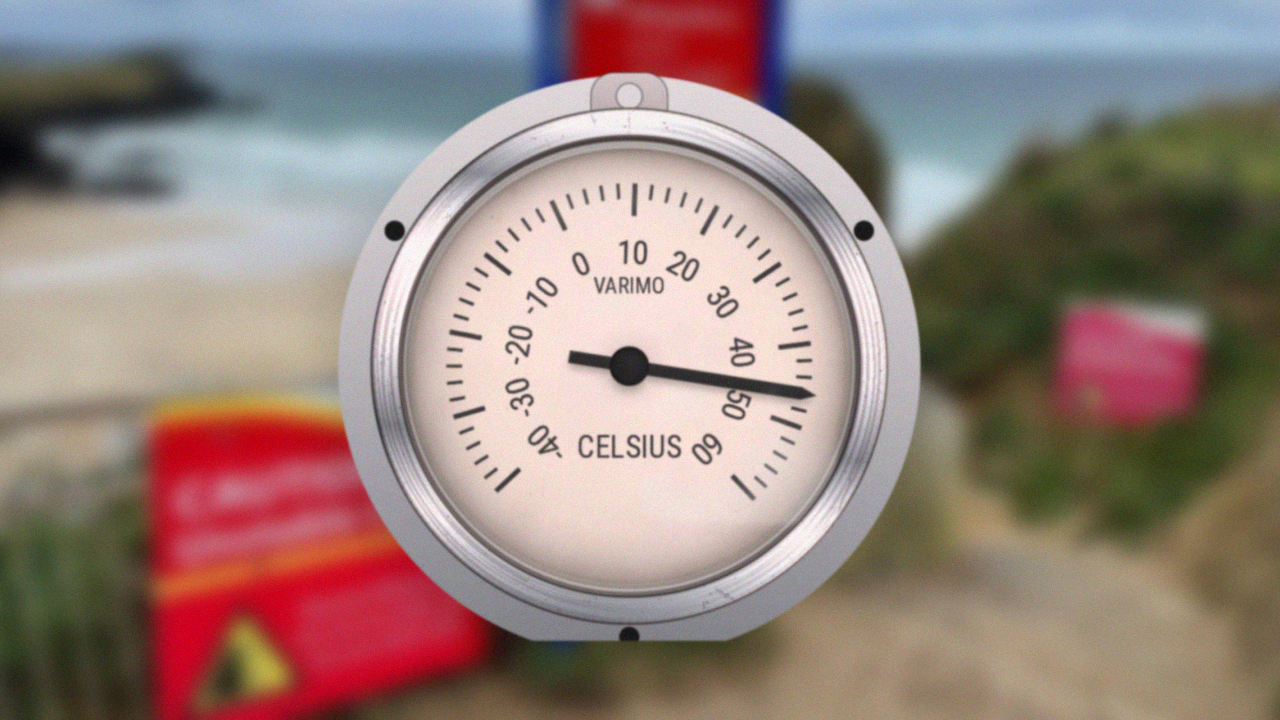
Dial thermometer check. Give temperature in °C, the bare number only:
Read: 46
